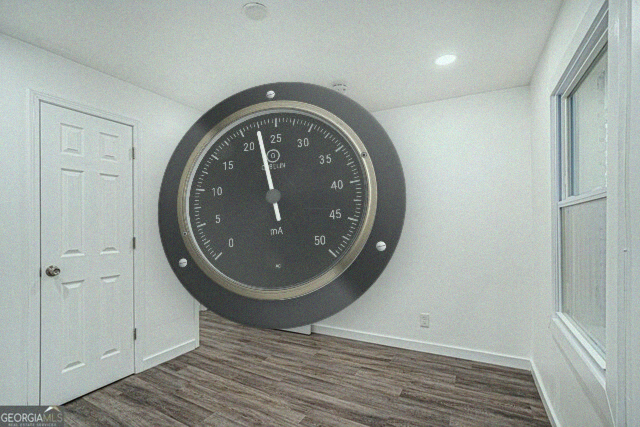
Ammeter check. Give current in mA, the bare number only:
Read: 22.5
